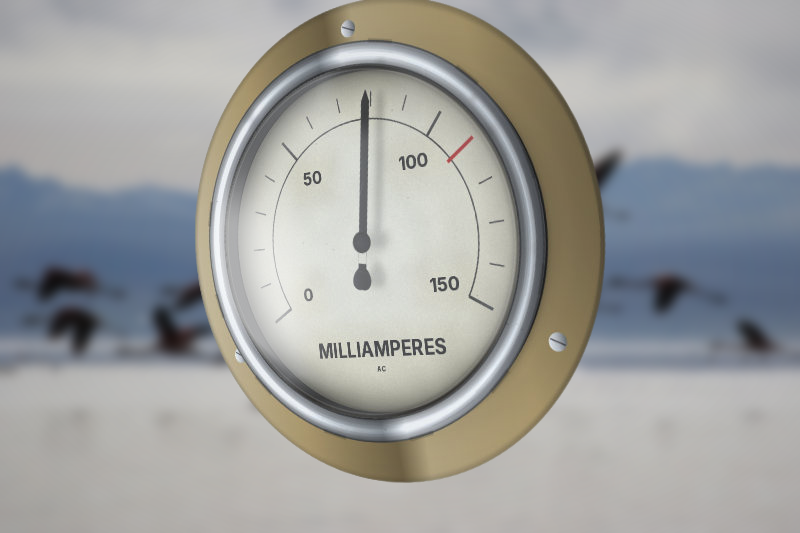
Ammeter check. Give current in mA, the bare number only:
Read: 80
